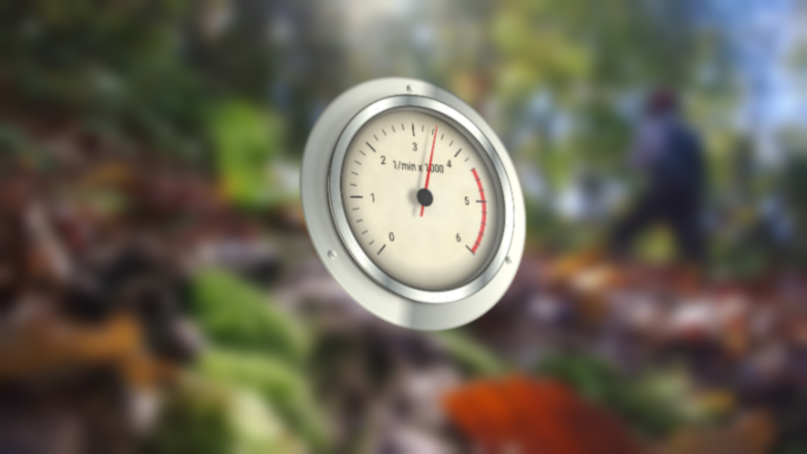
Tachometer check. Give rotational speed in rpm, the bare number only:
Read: 3400
